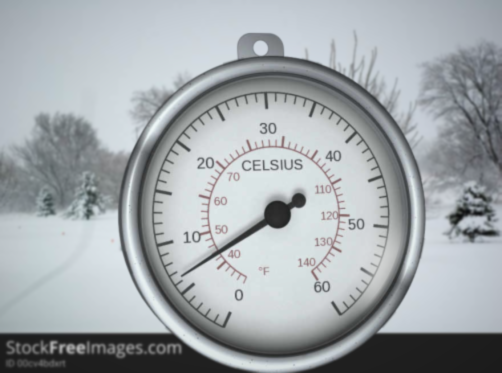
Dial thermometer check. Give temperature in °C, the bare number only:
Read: 6.5
